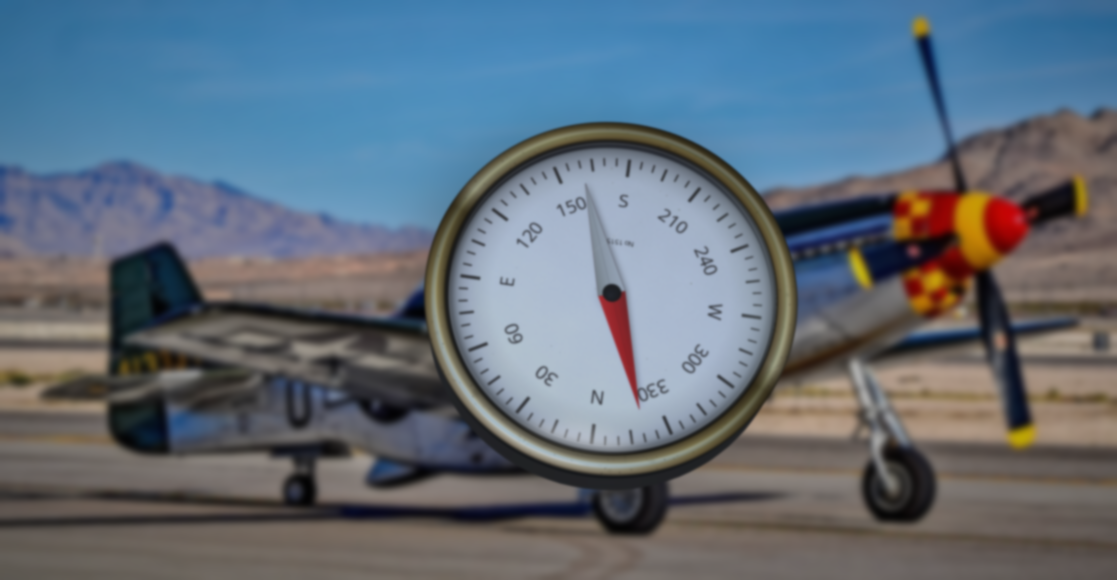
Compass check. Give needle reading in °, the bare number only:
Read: 340
